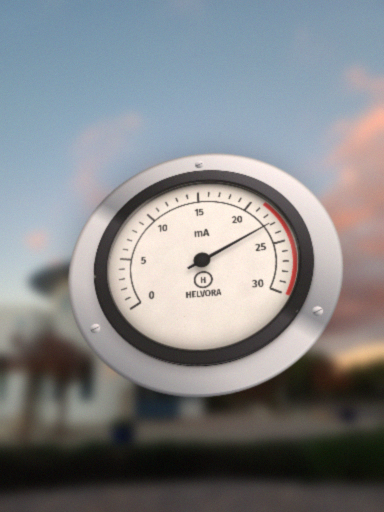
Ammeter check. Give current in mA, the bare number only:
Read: 23
